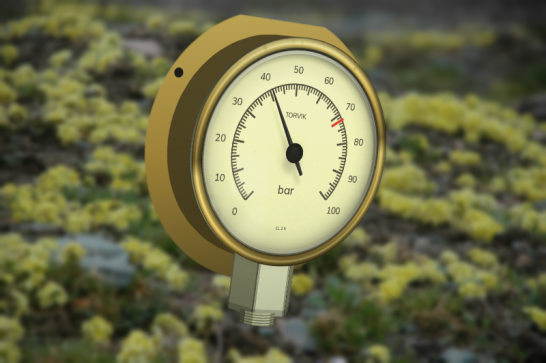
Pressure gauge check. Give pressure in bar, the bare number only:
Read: 40
